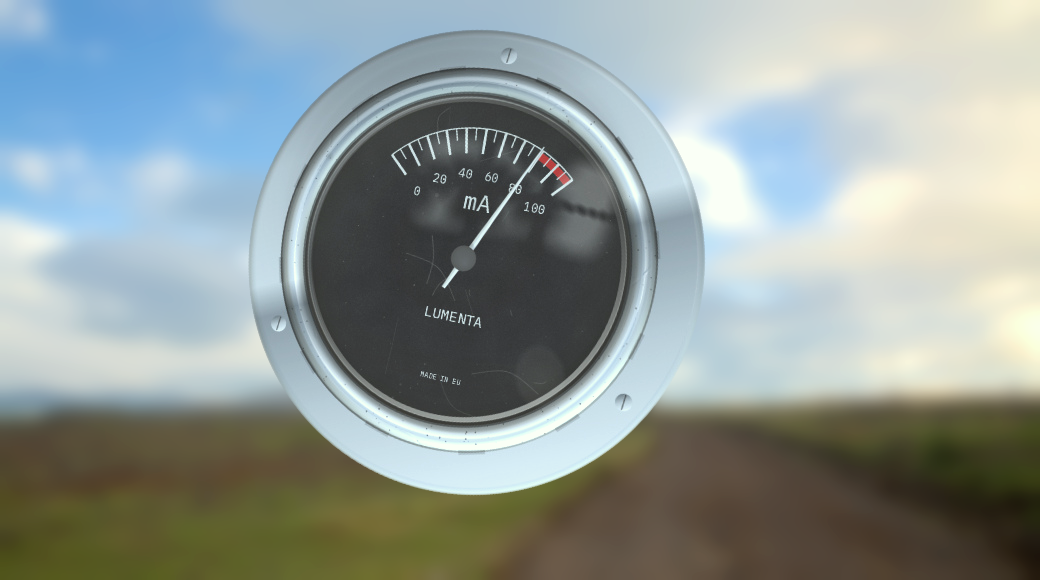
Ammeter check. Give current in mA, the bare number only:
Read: 80
